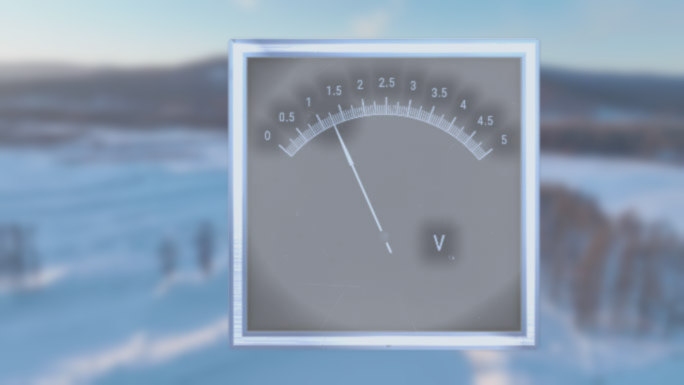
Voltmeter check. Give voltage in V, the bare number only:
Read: 1.25
